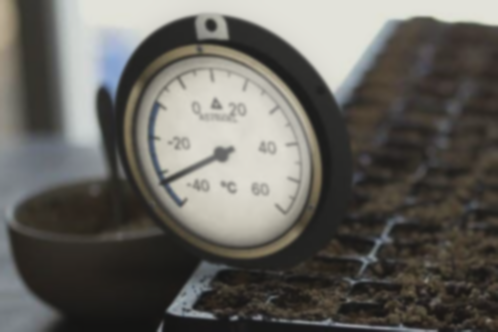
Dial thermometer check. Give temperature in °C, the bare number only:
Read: -32.5
